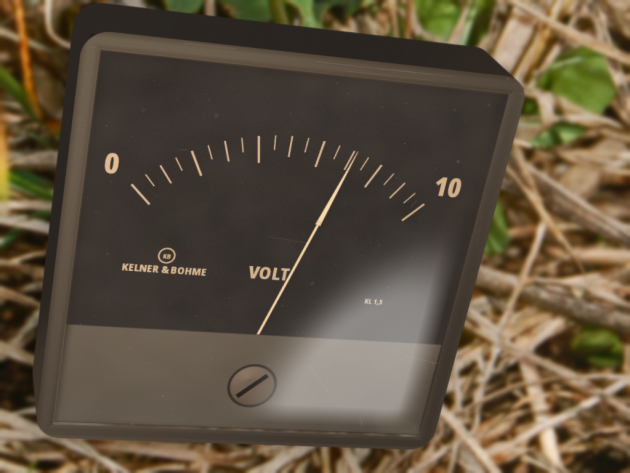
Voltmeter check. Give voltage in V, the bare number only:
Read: 7
